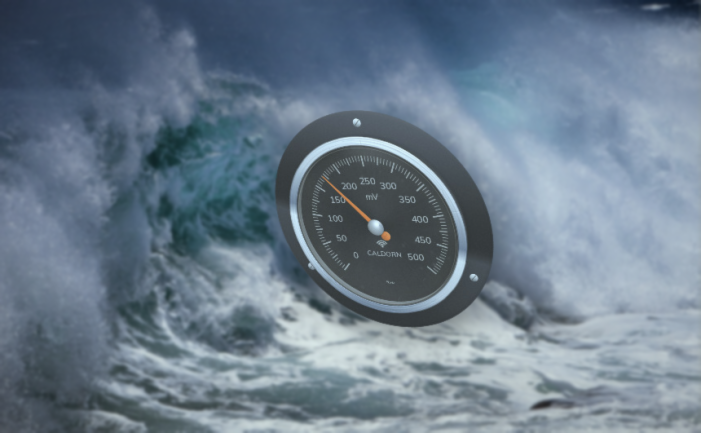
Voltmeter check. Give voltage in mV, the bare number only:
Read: 175
